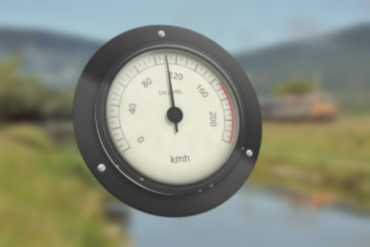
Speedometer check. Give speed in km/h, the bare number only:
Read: 110
